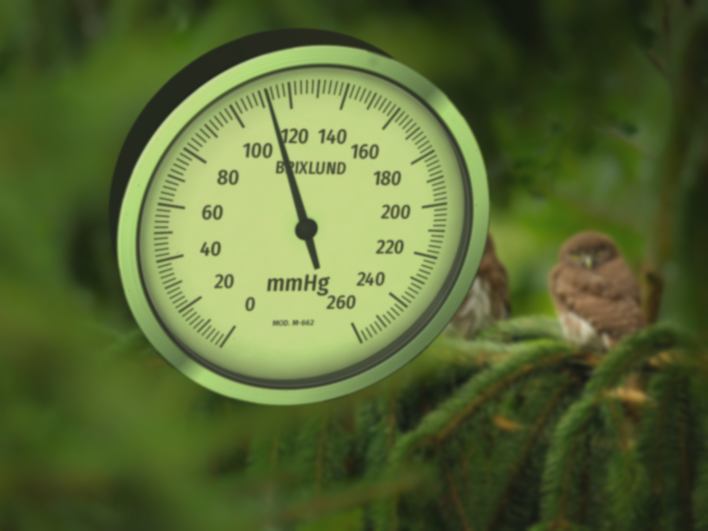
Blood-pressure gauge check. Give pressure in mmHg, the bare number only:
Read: 112
